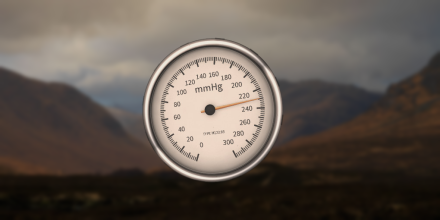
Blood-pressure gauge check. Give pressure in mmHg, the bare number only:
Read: 230
